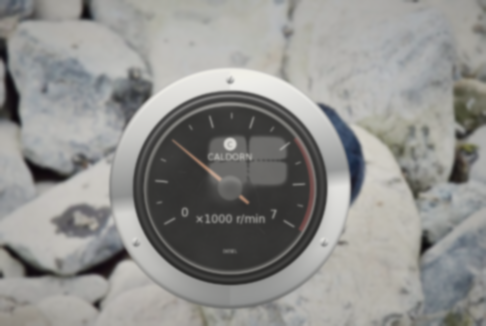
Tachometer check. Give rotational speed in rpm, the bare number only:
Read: 2000
